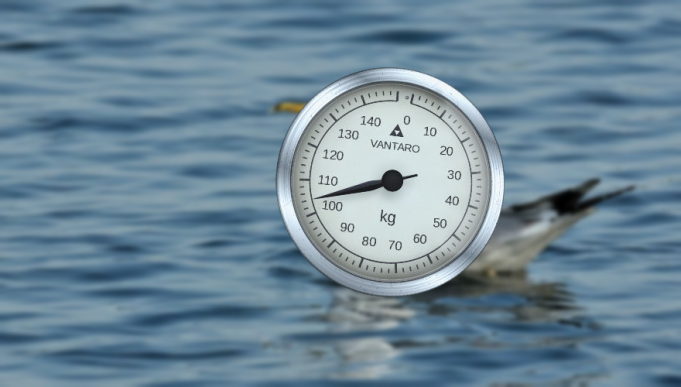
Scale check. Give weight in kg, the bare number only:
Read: 104
